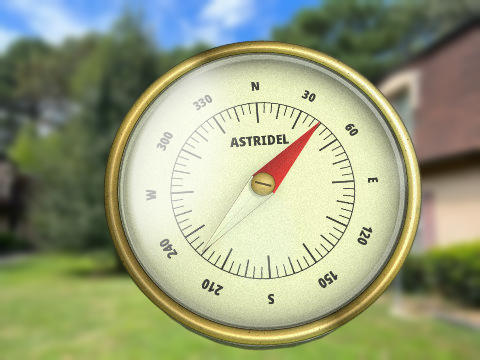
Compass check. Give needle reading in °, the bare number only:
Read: 45
